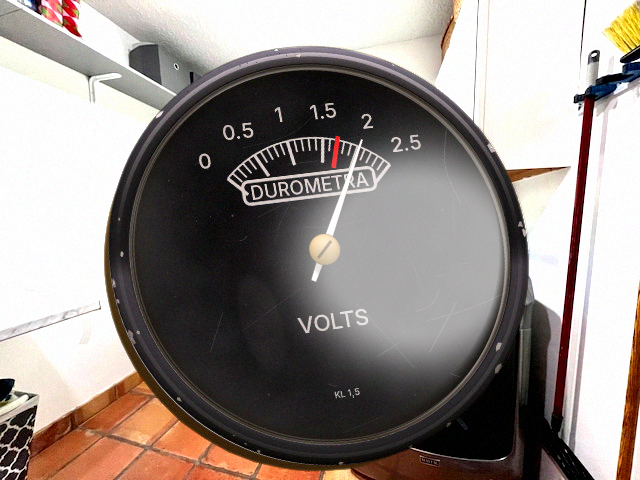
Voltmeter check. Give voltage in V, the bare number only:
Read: 2
